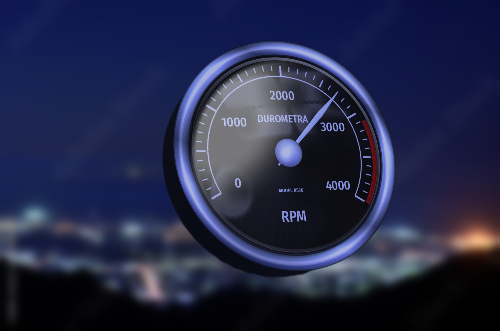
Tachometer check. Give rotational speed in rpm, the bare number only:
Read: 2700
